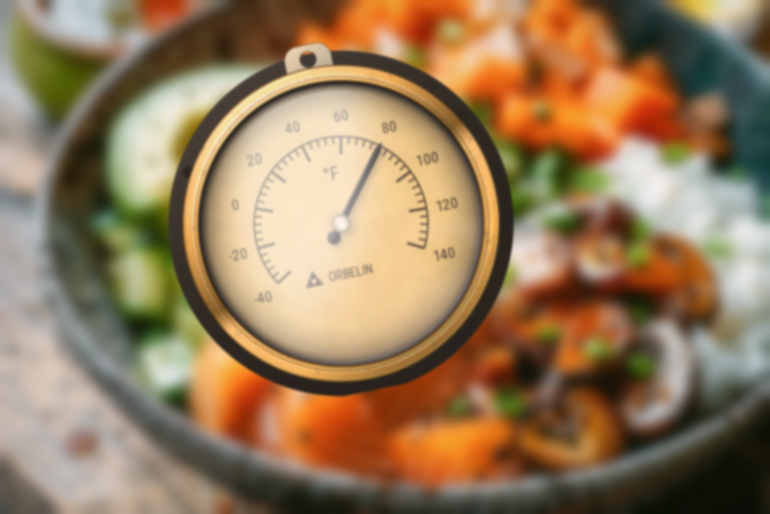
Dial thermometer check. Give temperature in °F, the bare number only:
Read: 80
